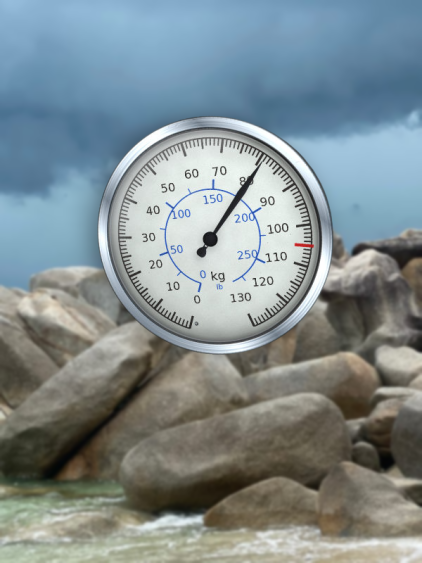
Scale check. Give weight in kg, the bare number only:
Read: 81
